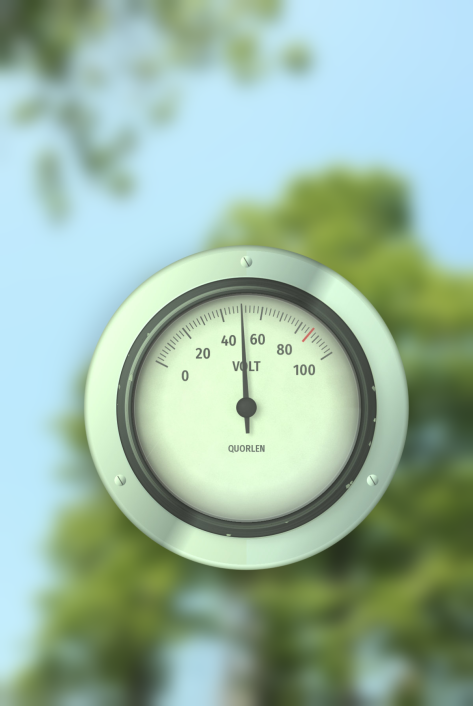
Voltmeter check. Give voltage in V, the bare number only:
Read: 50
